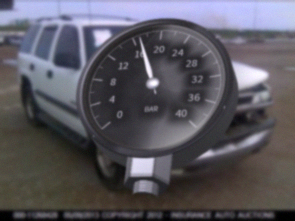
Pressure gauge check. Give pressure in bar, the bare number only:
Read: 17
